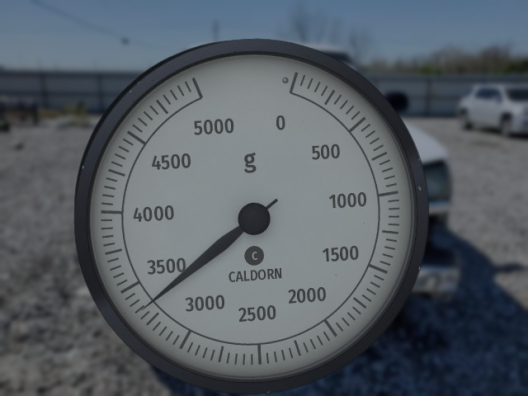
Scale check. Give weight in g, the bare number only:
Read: 3350
